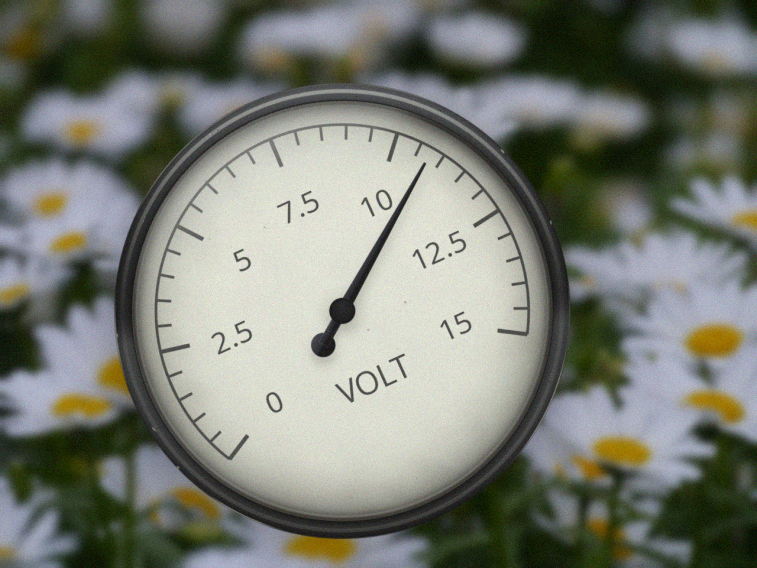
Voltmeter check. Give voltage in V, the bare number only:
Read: 10.75
